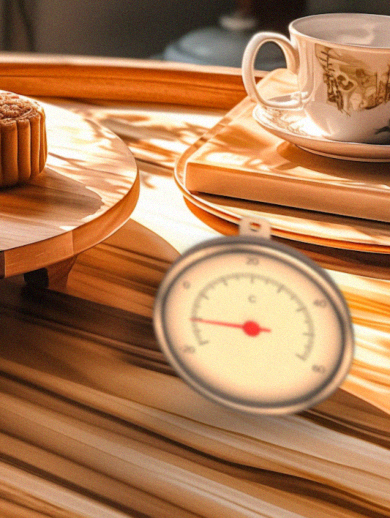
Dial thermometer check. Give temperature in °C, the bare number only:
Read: -10
